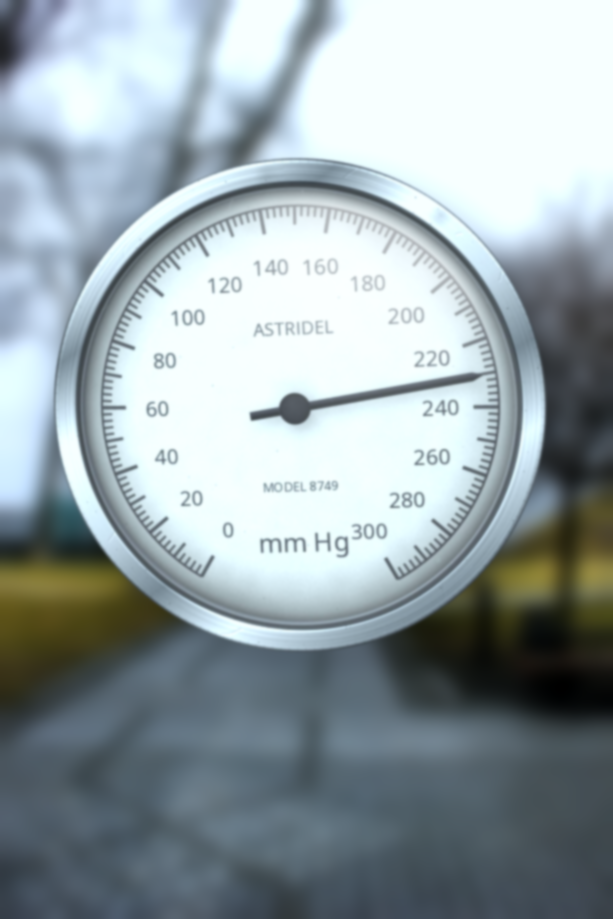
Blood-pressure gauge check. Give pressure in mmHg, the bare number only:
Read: 230
